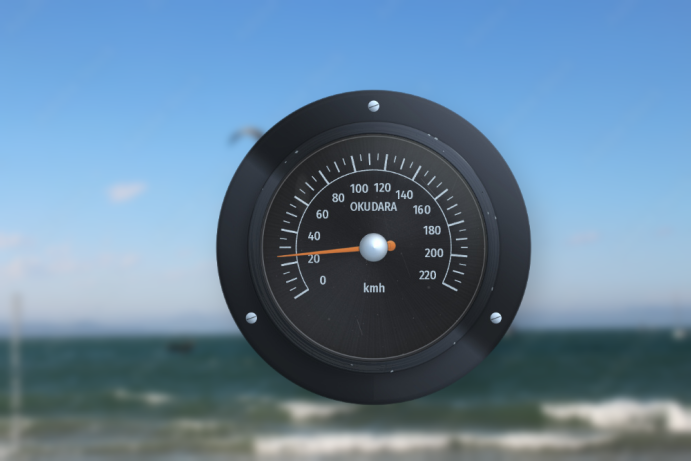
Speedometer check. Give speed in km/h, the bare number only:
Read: 25
